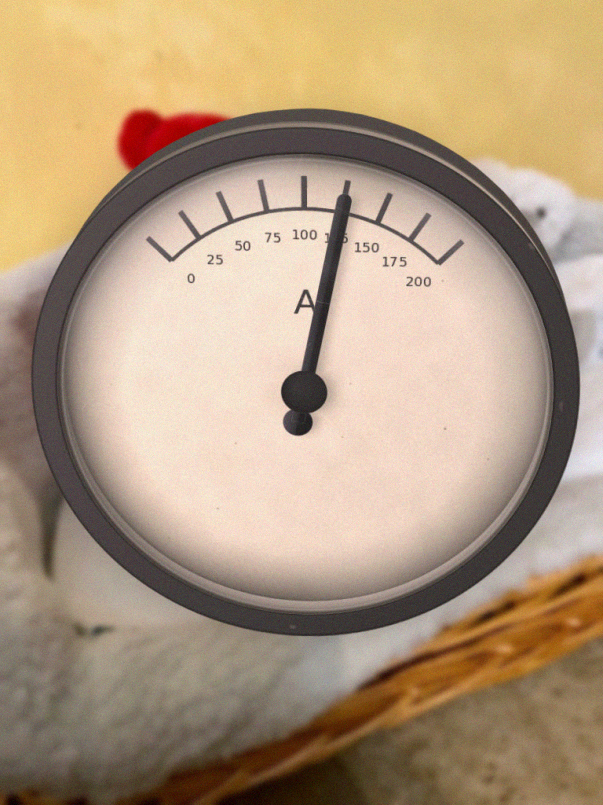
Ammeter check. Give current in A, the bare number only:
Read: 125
